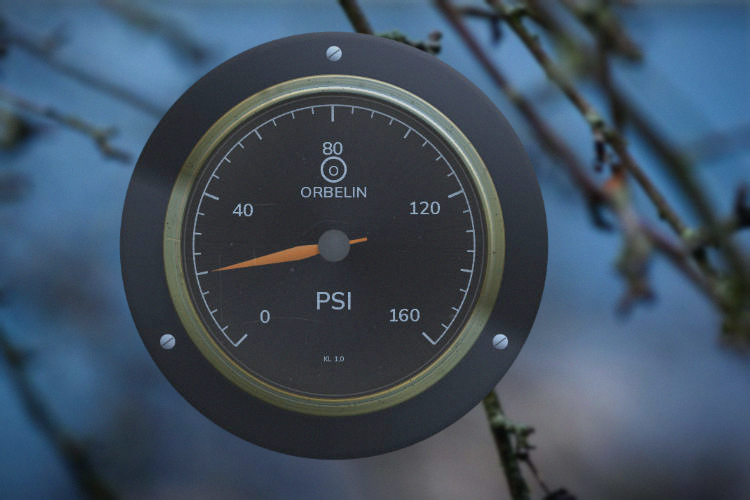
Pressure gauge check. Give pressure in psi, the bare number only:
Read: 20
